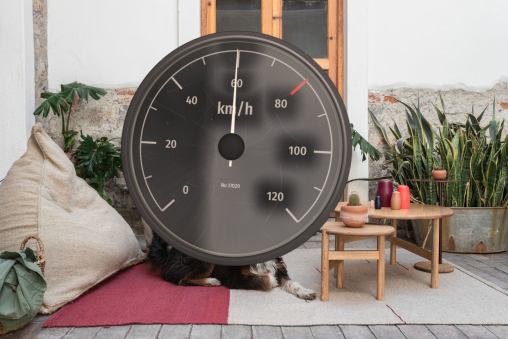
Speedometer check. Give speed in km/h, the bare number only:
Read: 60
